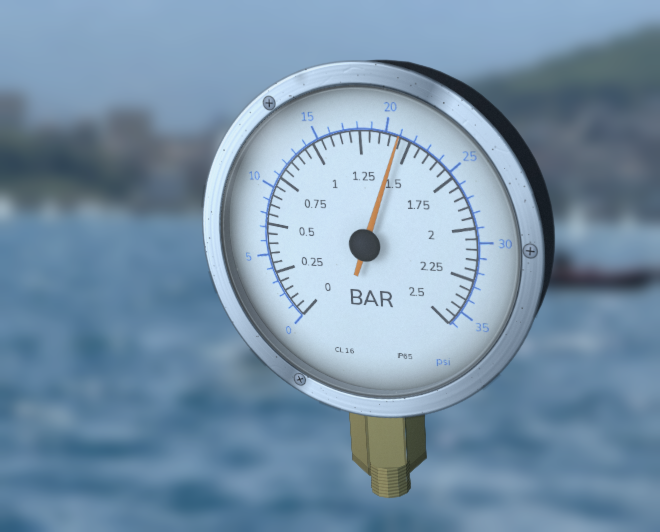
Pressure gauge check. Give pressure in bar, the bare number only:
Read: 1.45
